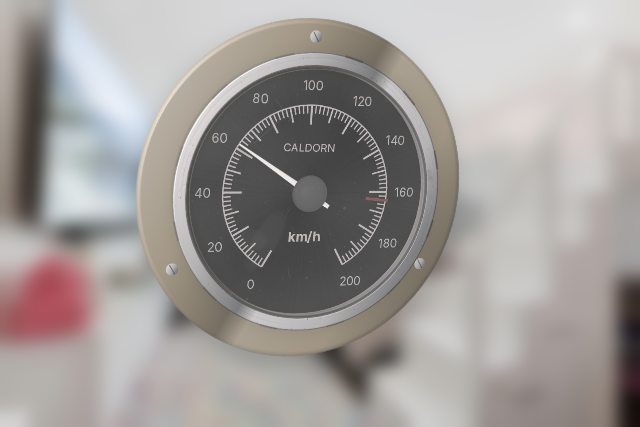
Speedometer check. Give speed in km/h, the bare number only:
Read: 62
